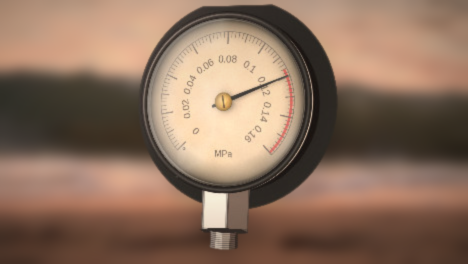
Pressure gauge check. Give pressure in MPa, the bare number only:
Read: 0.12
